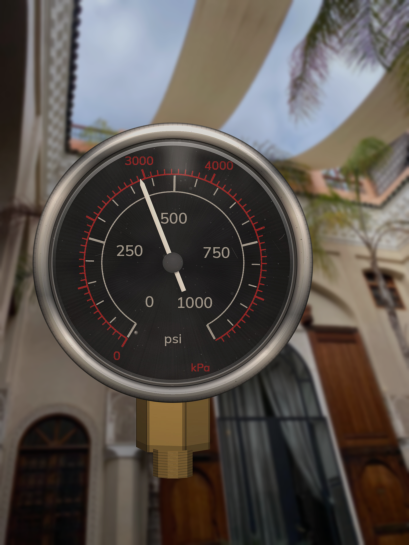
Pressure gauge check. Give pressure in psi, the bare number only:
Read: 425
